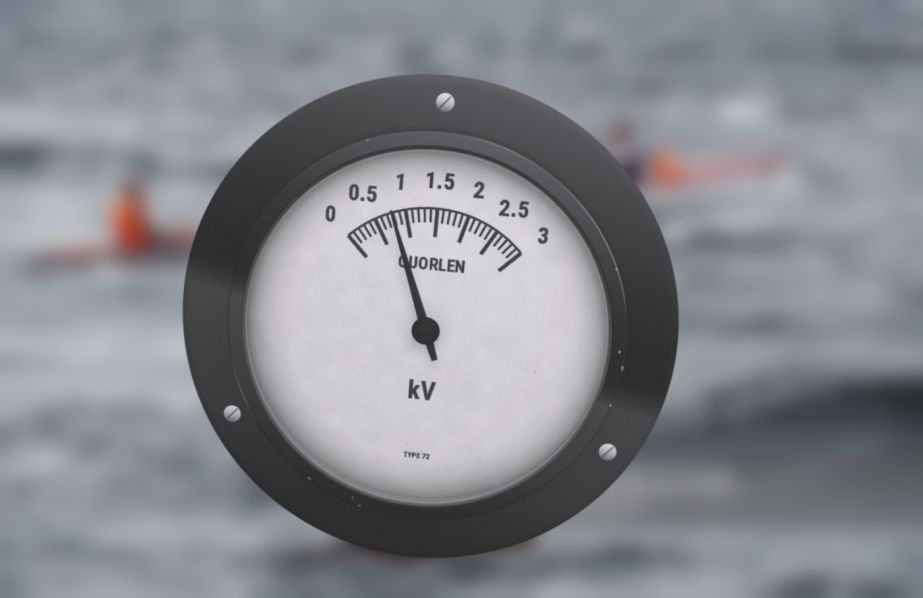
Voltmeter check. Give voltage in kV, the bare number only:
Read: 0.8
